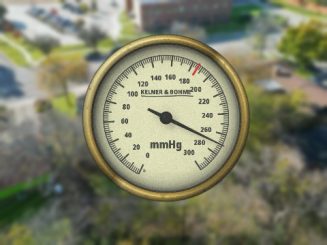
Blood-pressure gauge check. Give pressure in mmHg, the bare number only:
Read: 270
